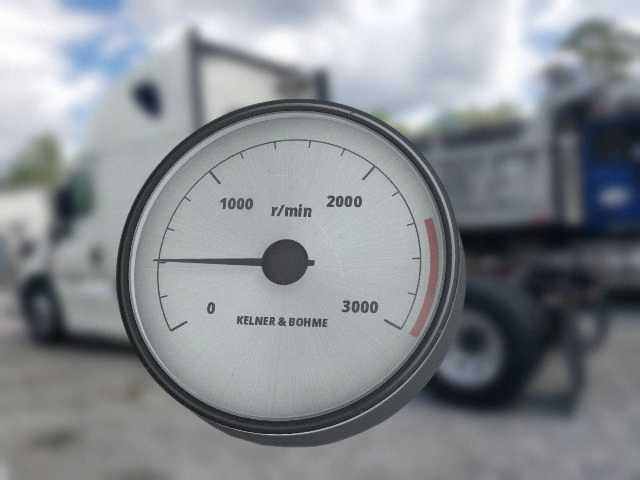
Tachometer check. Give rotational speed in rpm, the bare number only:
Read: 400
